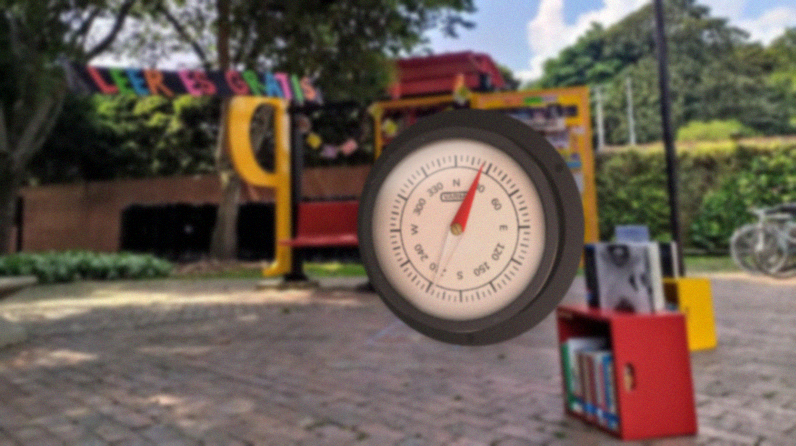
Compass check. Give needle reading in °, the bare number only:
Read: 25
